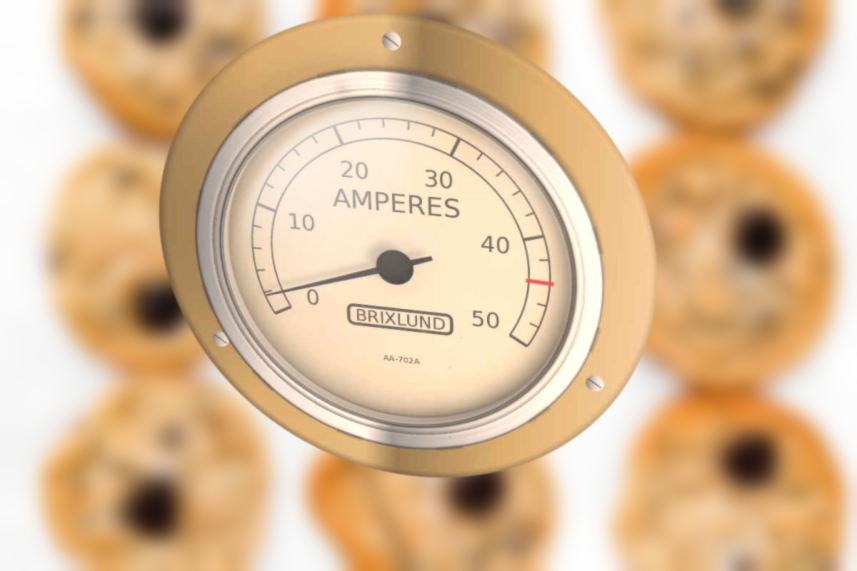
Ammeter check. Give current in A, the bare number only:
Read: 2
